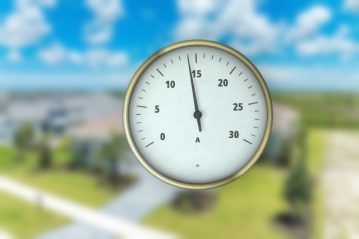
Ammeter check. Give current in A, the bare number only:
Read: 14
